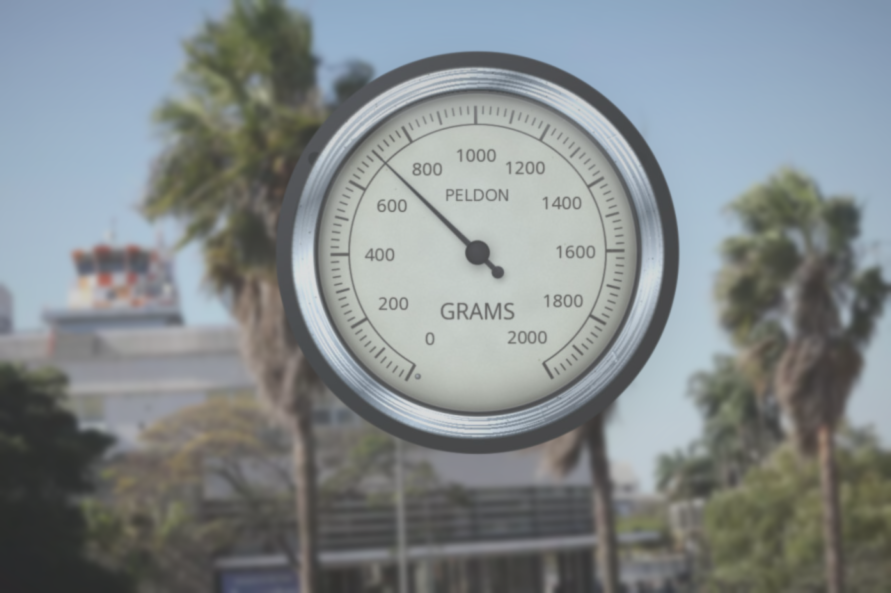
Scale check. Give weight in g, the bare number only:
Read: 700
